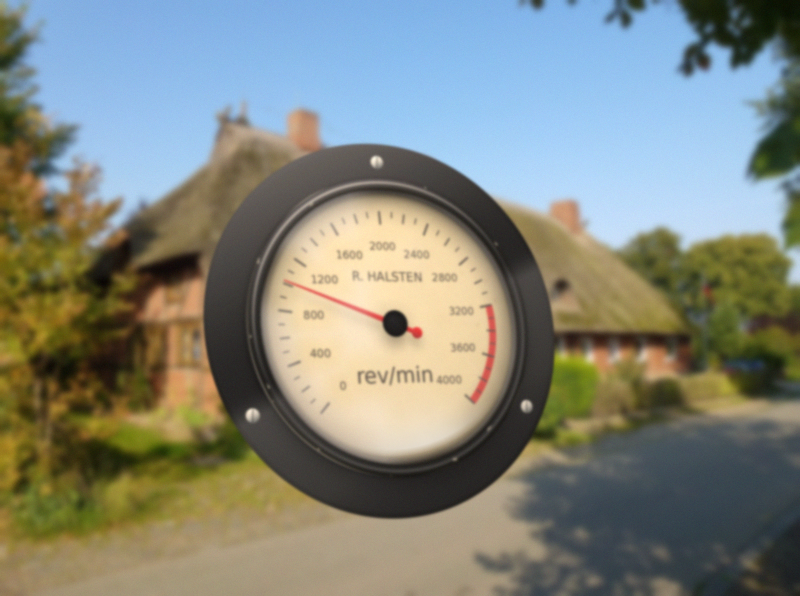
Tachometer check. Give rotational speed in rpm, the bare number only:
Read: 1000
